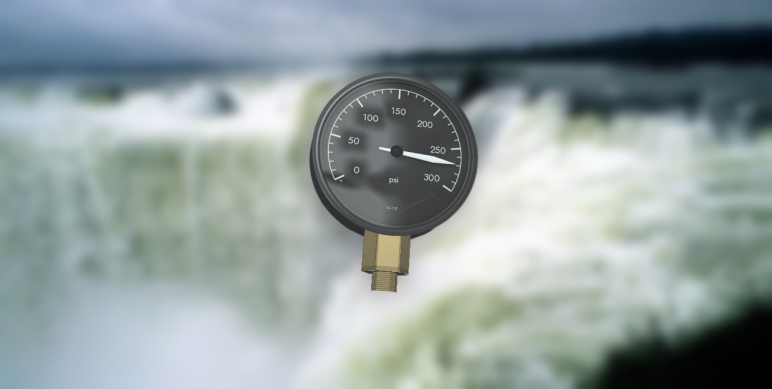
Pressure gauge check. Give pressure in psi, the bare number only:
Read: 270
